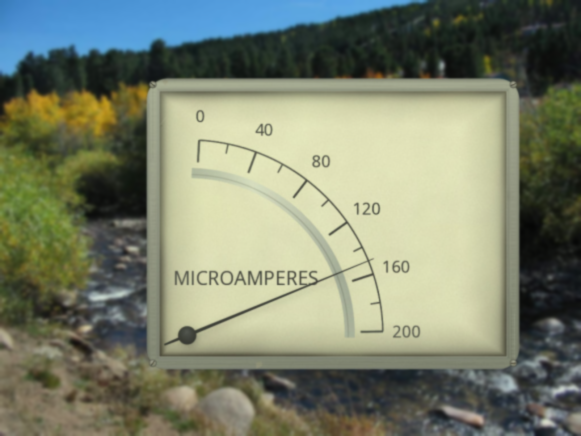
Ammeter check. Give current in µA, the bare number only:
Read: 150
